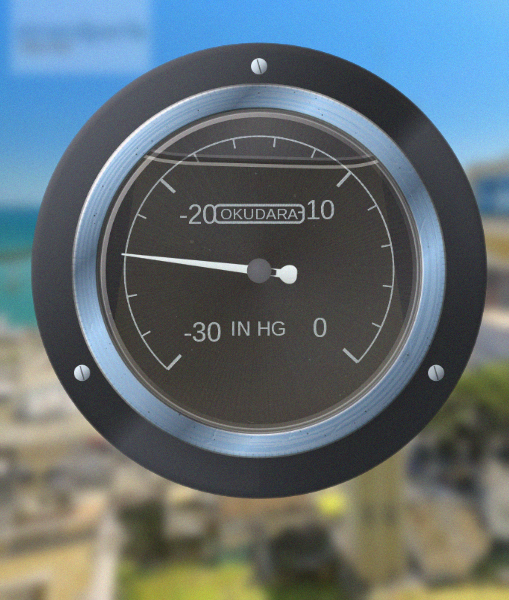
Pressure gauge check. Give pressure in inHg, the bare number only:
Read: -24
